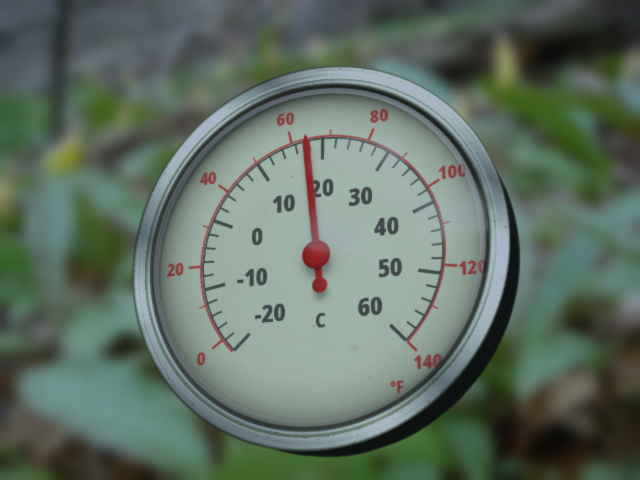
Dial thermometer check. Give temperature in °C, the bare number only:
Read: 18
